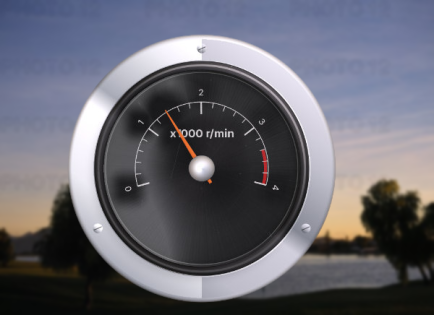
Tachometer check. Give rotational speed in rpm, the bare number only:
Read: 1400
